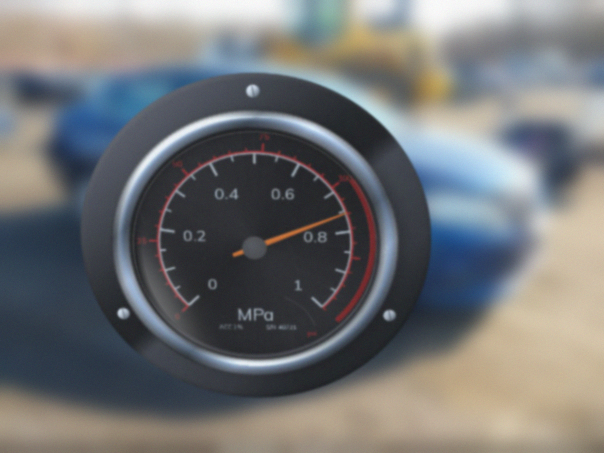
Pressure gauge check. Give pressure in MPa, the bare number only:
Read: 0.75
